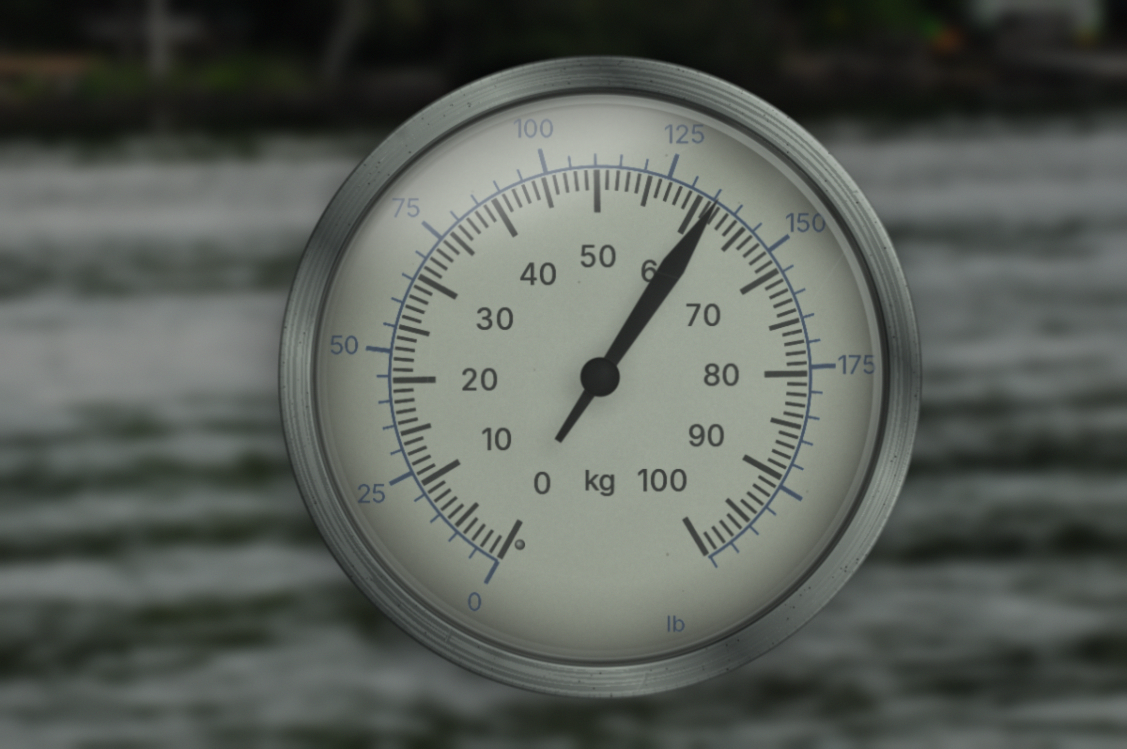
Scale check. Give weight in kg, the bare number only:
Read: 61.5
